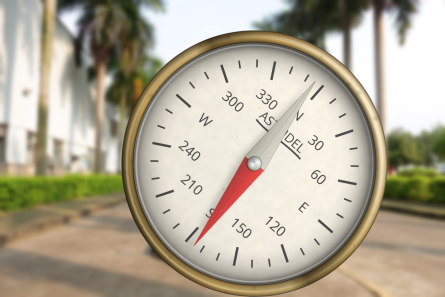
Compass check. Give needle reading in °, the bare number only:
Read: 175
